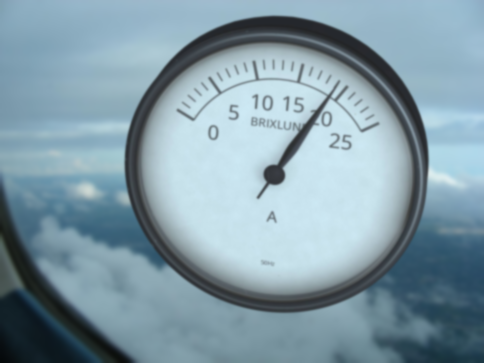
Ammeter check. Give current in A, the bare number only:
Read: 19
